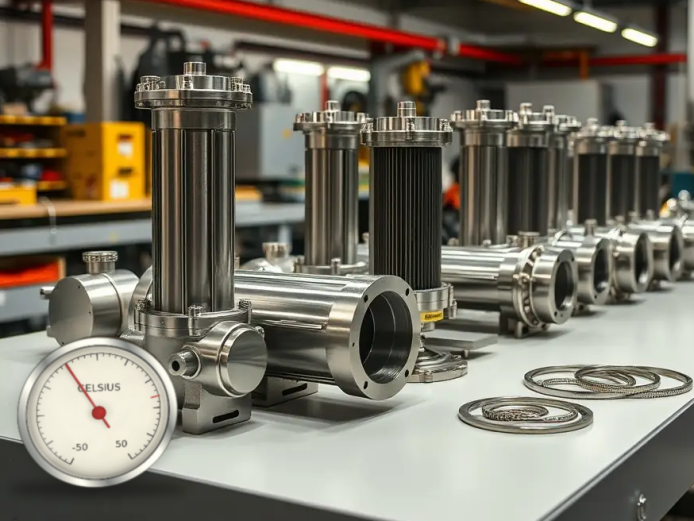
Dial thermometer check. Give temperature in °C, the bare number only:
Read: -10
